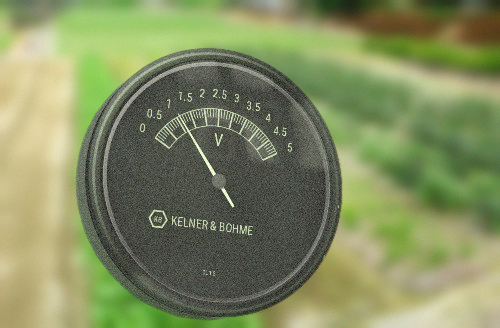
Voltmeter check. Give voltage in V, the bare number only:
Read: 1
